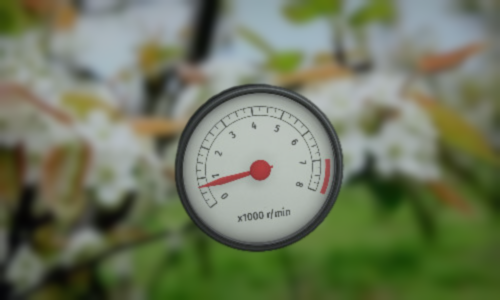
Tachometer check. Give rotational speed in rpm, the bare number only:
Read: 750
